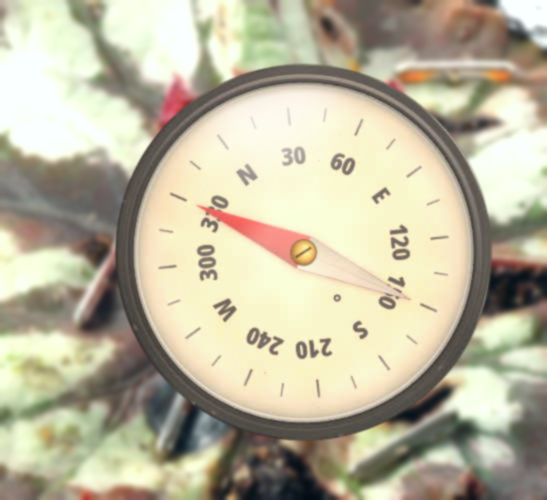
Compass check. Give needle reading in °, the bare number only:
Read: 330
